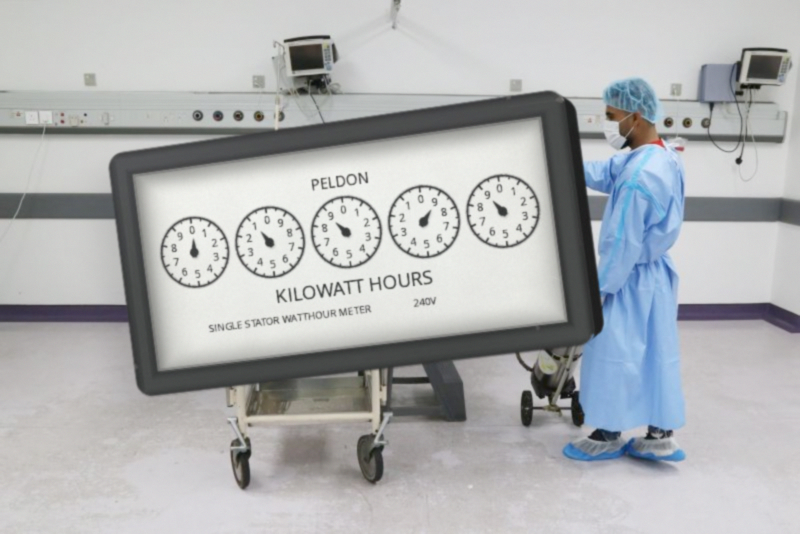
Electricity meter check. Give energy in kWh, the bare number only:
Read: 889
